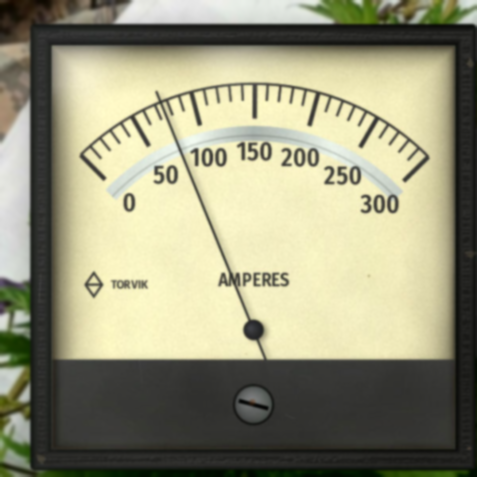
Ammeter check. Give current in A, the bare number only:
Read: 75
